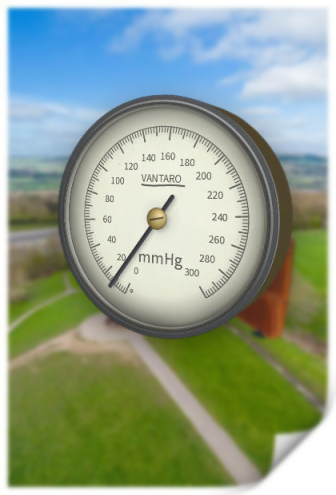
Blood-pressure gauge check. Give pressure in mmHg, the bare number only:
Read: 10
